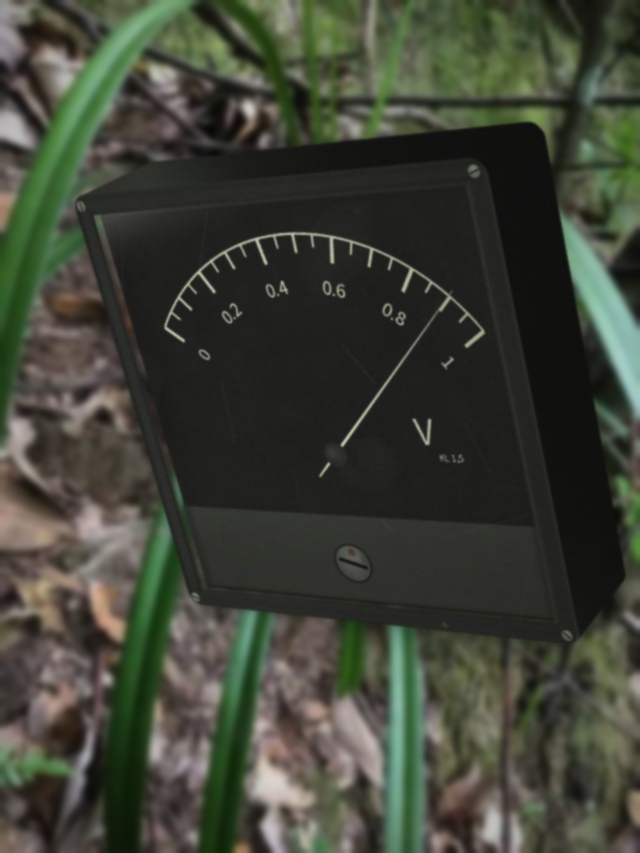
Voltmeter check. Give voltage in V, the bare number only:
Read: 0.9
